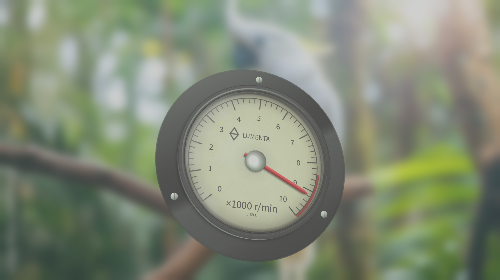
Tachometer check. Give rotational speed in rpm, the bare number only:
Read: 9200
